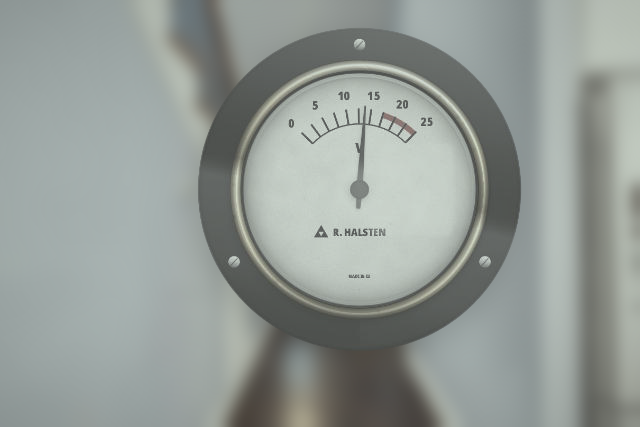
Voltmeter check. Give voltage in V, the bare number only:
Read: 13.75
